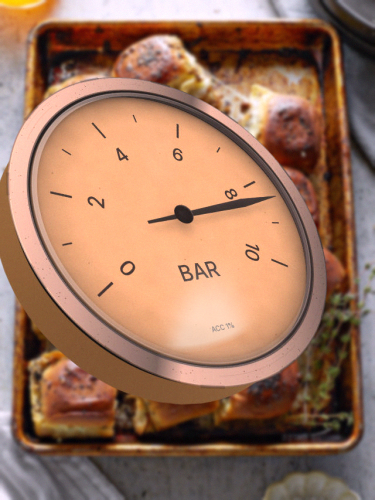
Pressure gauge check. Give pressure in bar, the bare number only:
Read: 8.5
